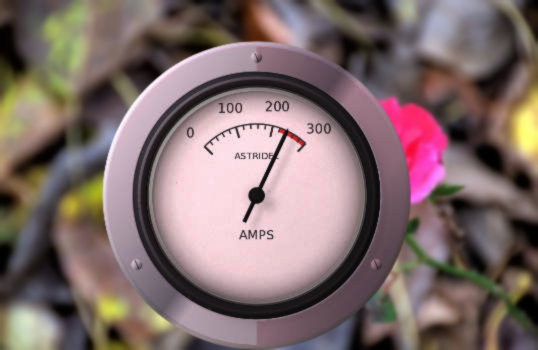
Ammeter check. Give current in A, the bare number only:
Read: 240
